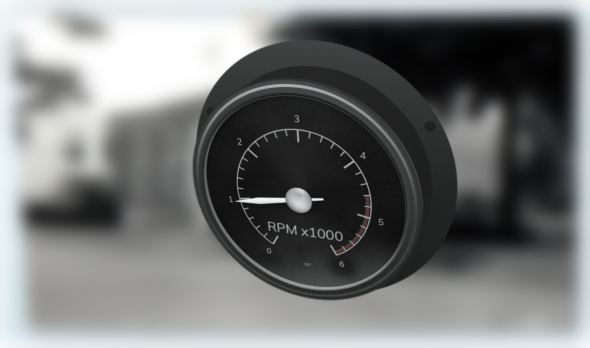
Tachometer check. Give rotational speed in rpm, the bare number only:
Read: 1000
